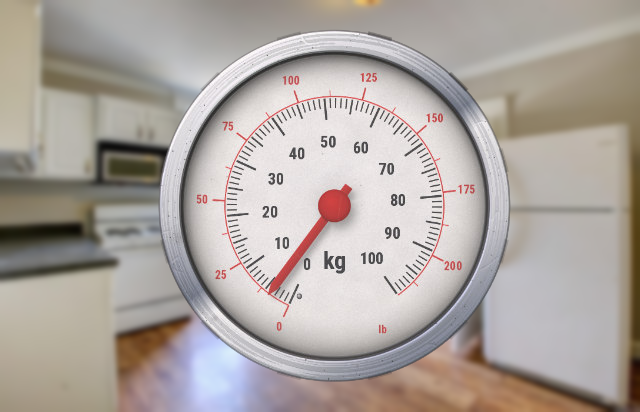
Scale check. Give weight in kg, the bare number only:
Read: 4
